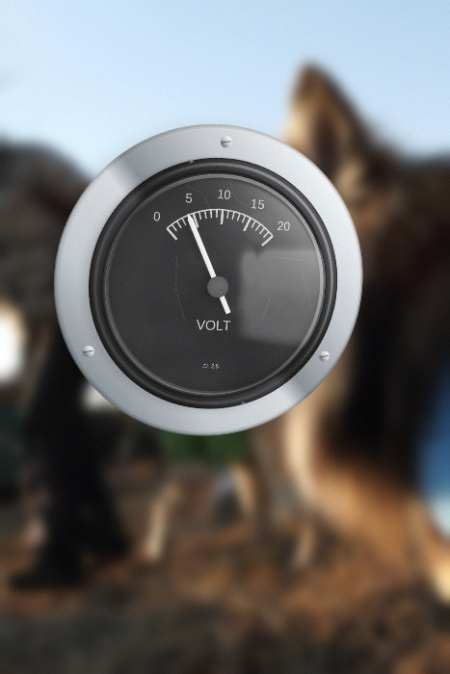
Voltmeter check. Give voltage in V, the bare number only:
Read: 4
